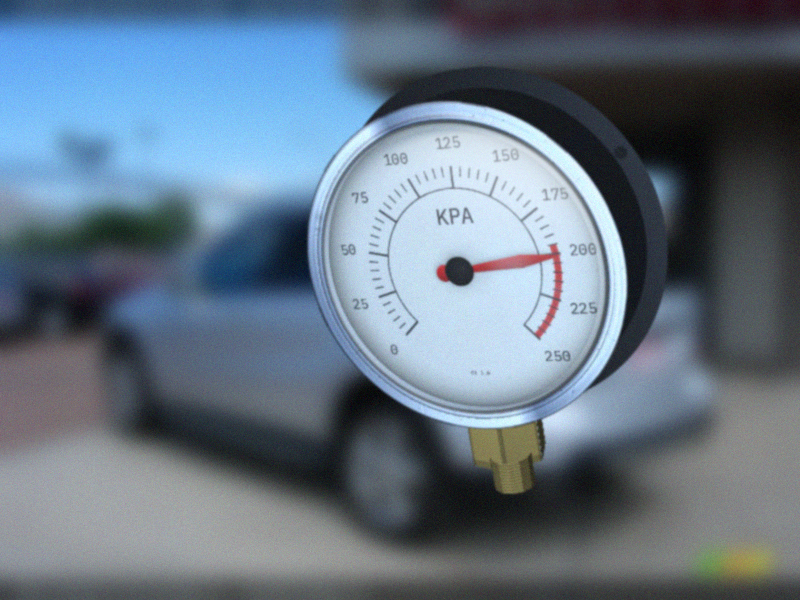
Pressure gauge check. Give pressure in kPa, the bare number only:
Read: 200
